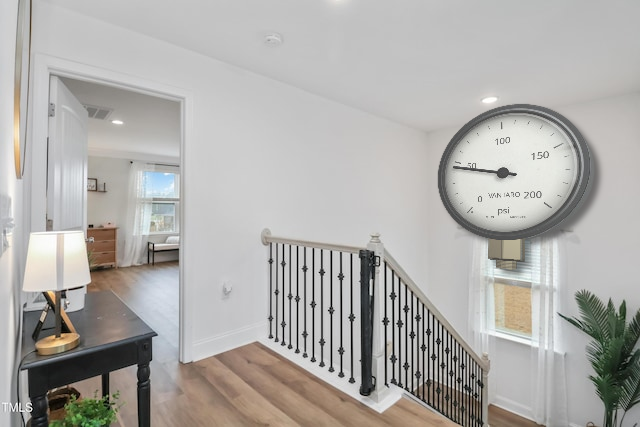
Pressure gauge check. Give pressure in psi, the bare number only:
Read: 45
